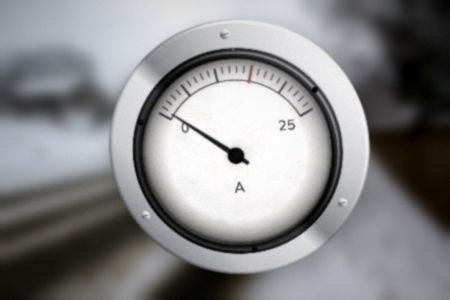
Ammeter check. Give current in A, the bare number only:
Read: 1
